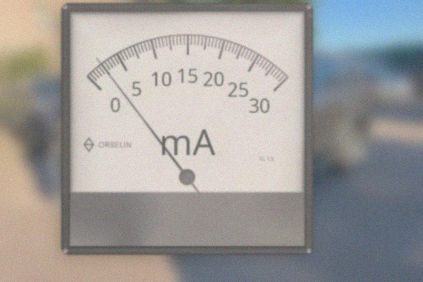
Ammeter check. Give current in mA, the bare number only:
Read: 2.5
